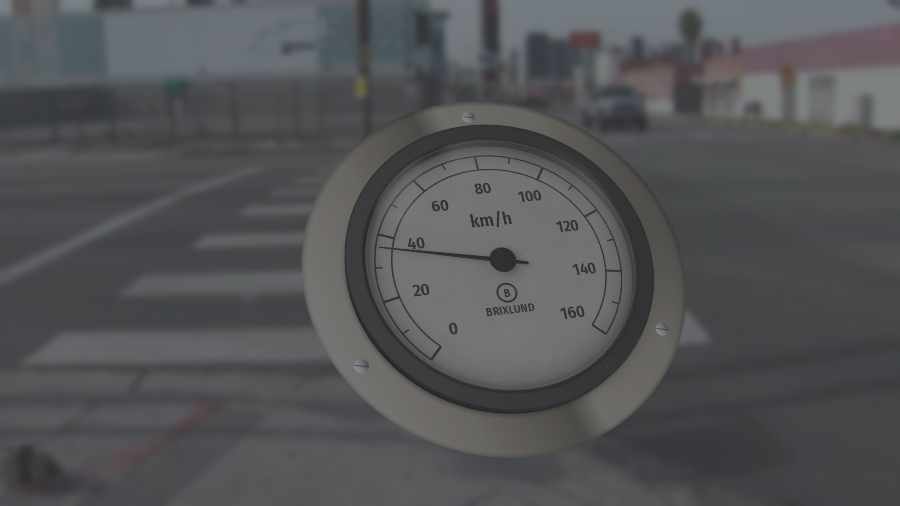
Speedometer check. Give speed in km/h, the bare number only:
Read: 35
